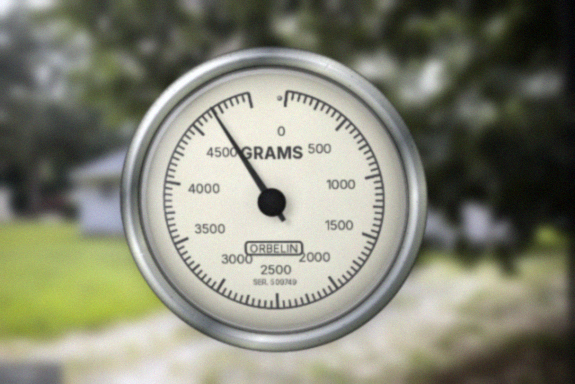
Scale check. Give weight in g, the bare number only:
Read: 4700
